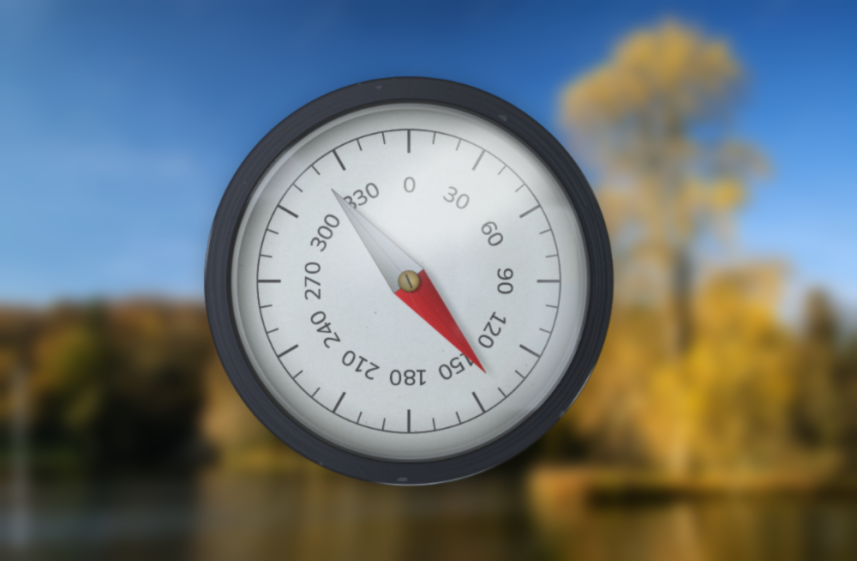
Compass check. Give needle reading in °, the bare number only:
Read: 140
